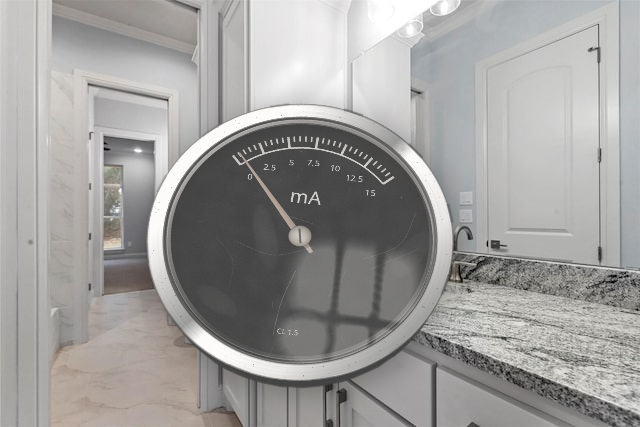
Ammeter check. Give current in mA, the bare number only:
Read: 0.5
